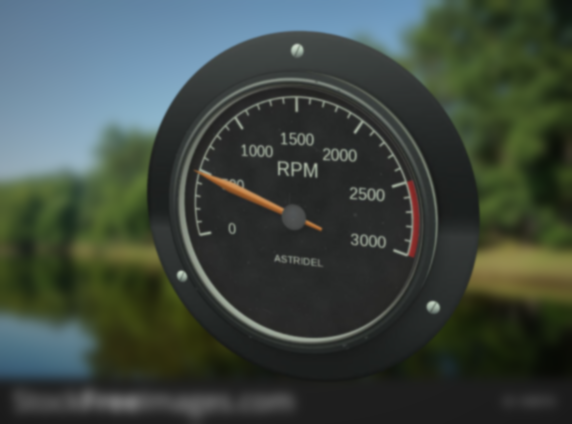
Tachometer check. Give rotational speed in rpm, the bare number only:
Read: 500
